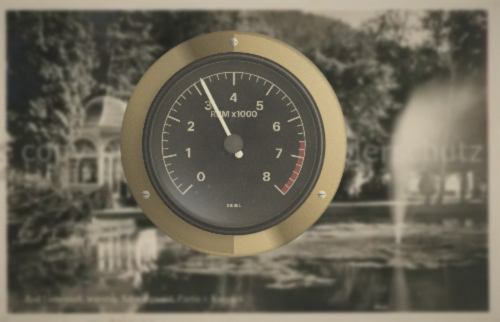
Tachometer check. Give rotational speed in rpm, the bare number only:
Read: 3200
